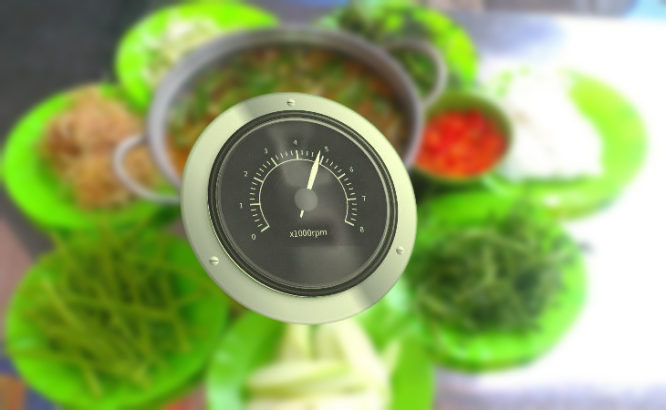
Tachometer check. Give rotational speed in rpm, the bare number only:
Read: 4800
